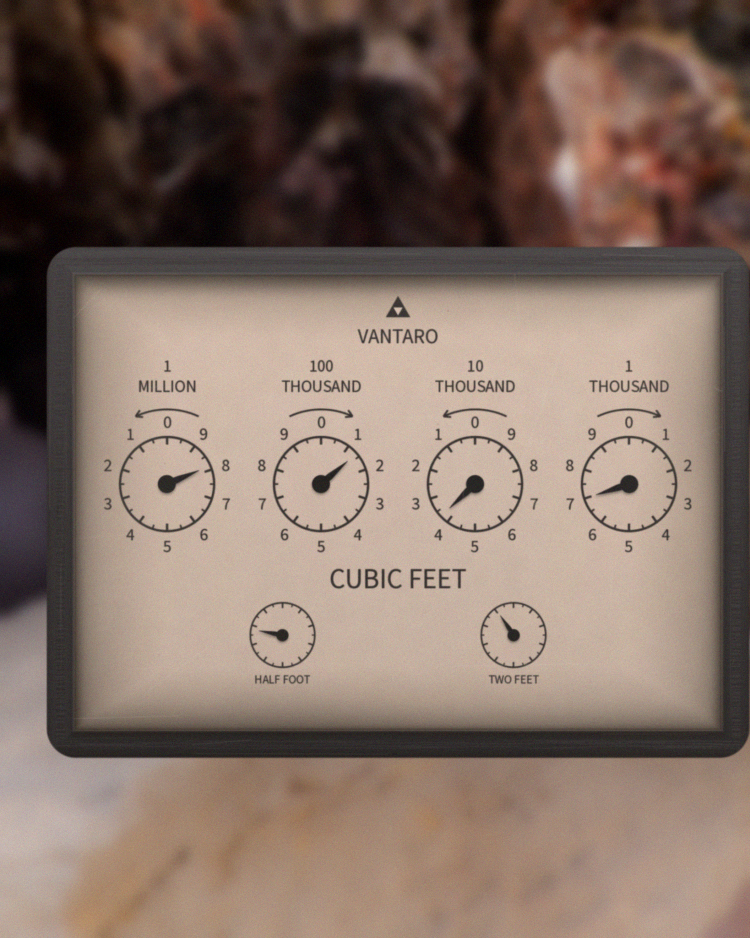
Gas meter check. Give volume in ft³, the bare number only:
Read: 813700
